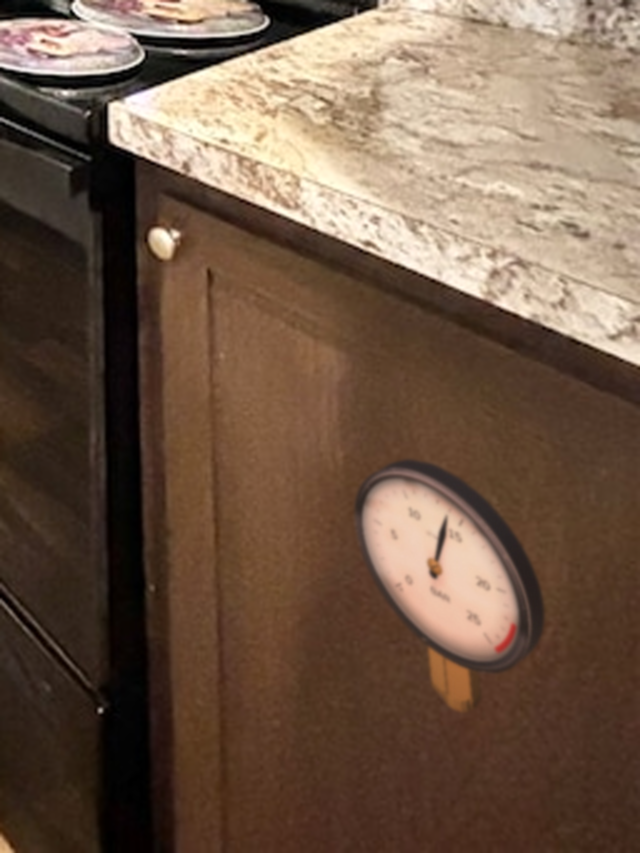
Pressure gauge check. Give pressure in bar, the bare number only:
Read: 14
